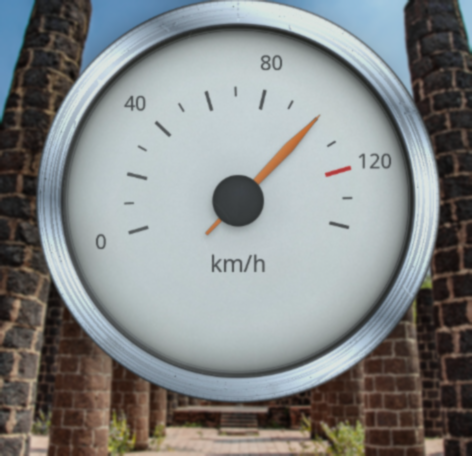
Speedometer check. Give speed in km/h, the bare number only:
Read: 100
